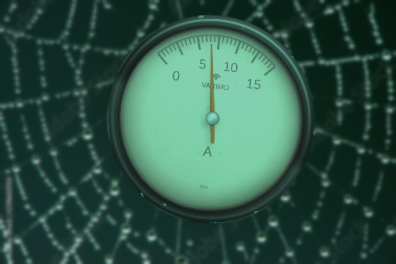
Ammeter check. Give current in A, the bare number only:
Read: 6.5
